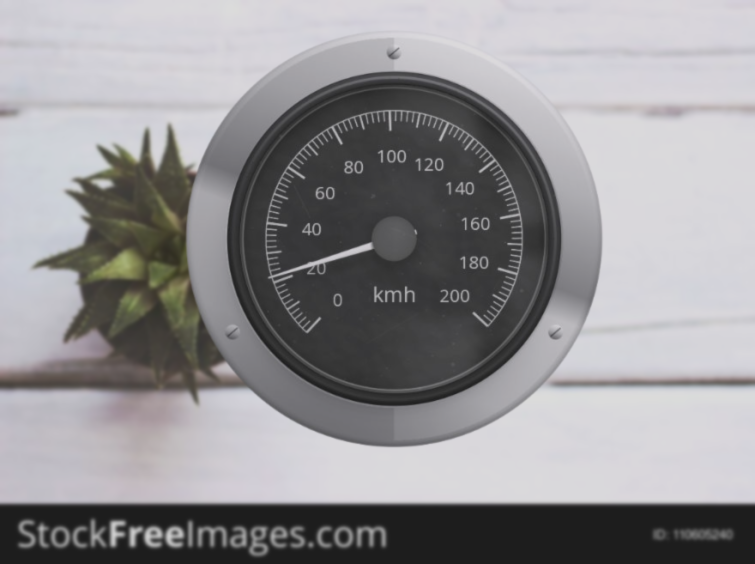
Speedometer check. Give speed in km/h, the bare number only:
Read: 22
